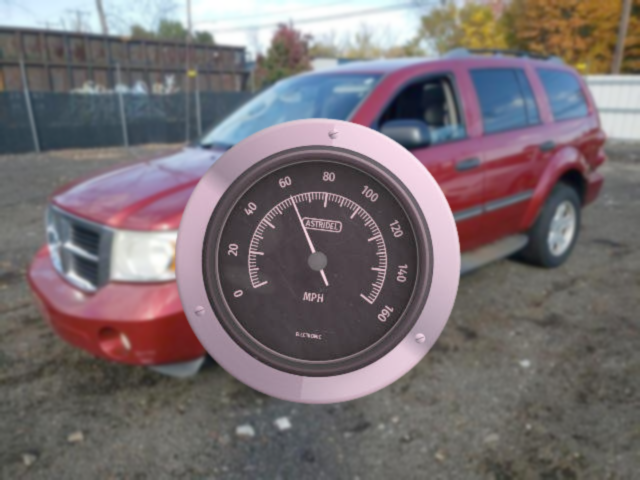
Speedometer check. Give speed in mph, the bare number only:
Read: 60
